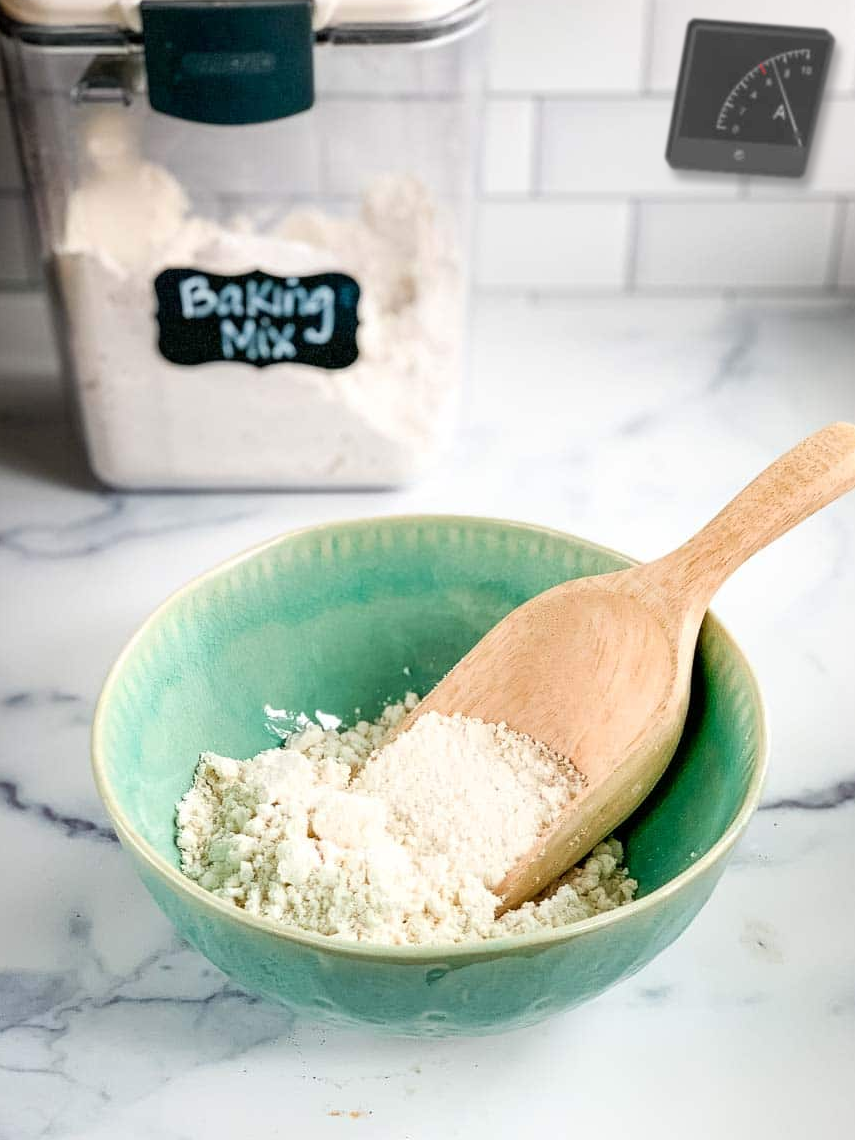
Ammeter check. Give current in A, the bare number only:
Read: 7
